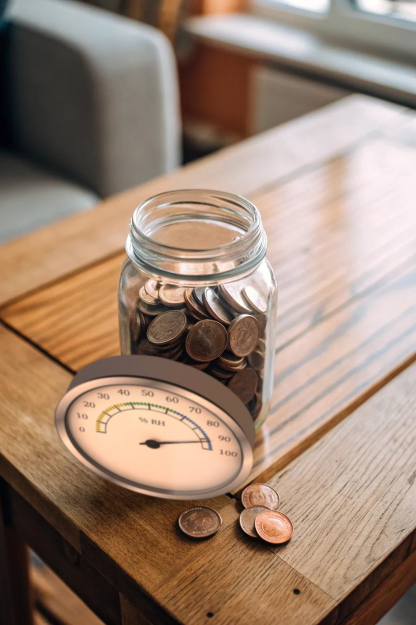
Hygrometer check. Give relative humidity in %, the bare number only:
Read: 90
